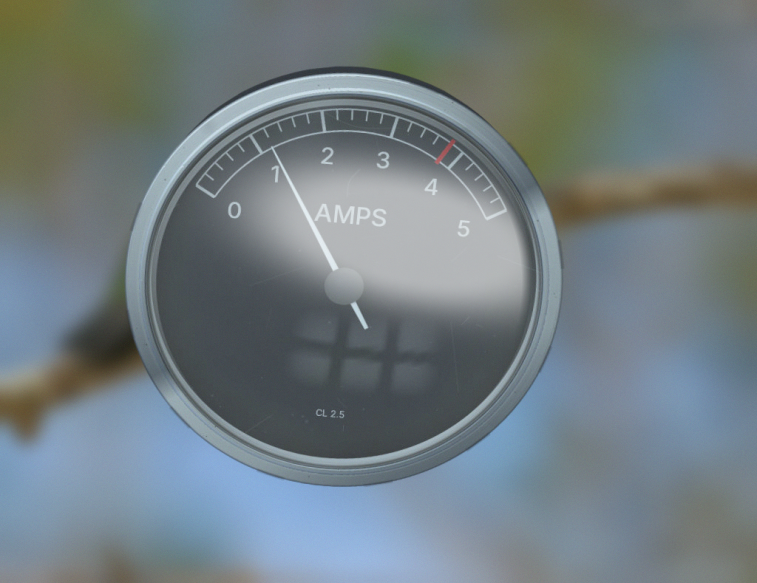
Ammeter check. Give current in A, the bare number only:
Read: 1.2
